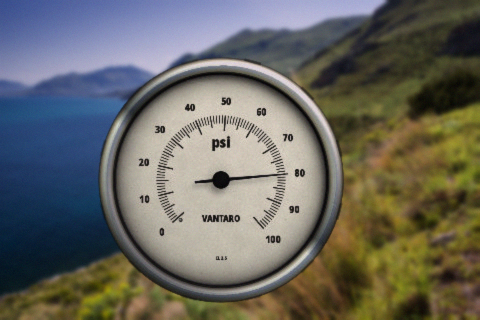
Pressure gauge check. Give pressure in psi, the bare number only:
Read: 80
